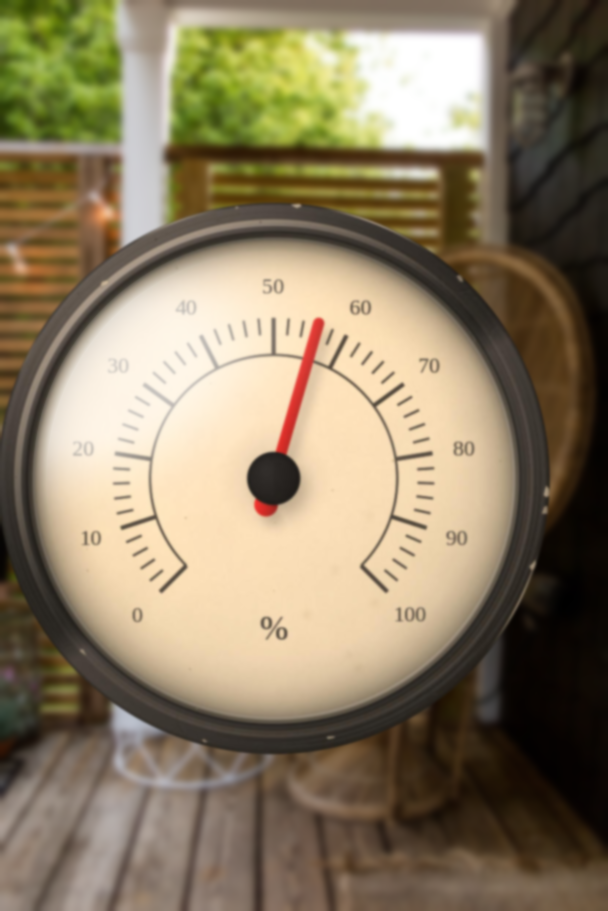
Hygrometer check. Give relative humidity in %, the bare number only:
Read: 56
